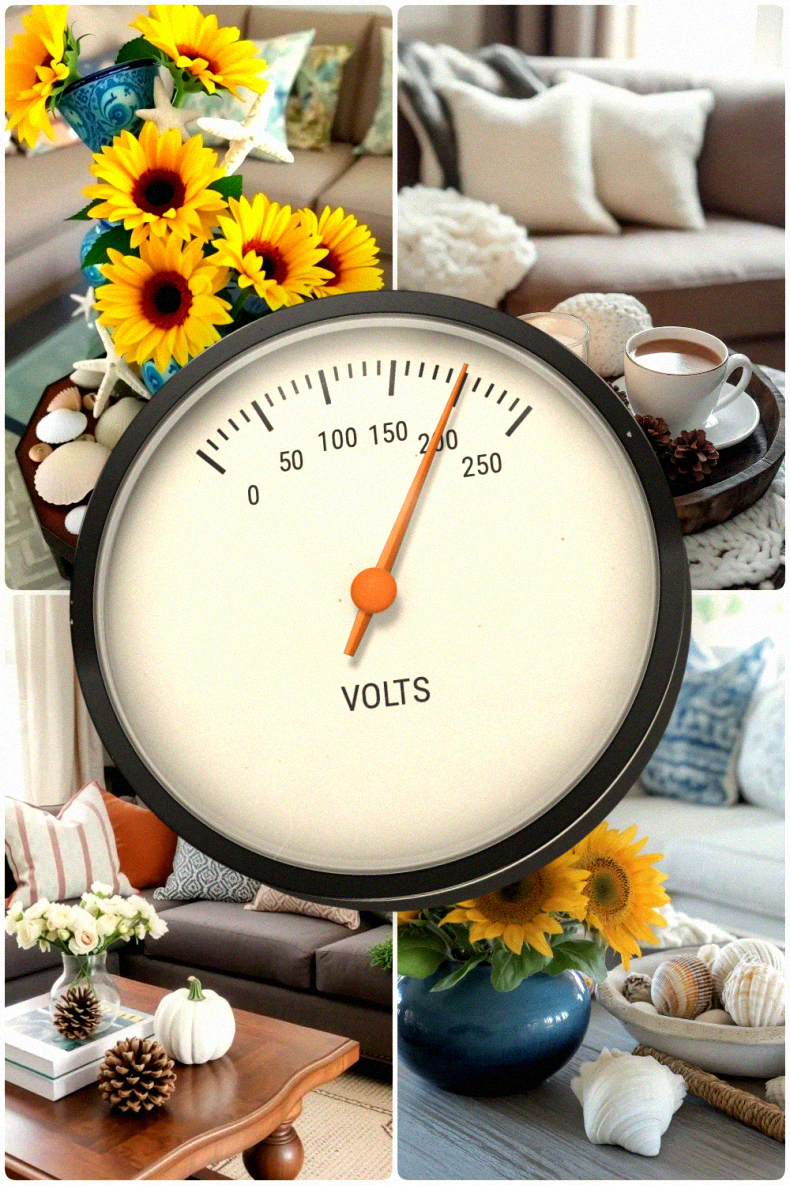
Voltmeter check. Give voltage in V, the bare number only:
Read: 200
